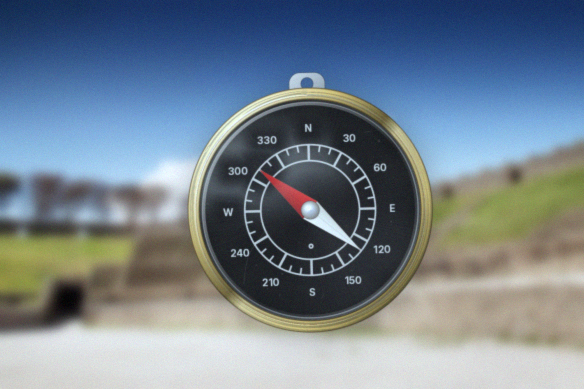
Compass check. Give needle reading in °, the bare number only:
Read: 310
